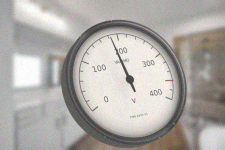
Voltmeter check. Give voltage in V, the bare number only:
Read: 180
